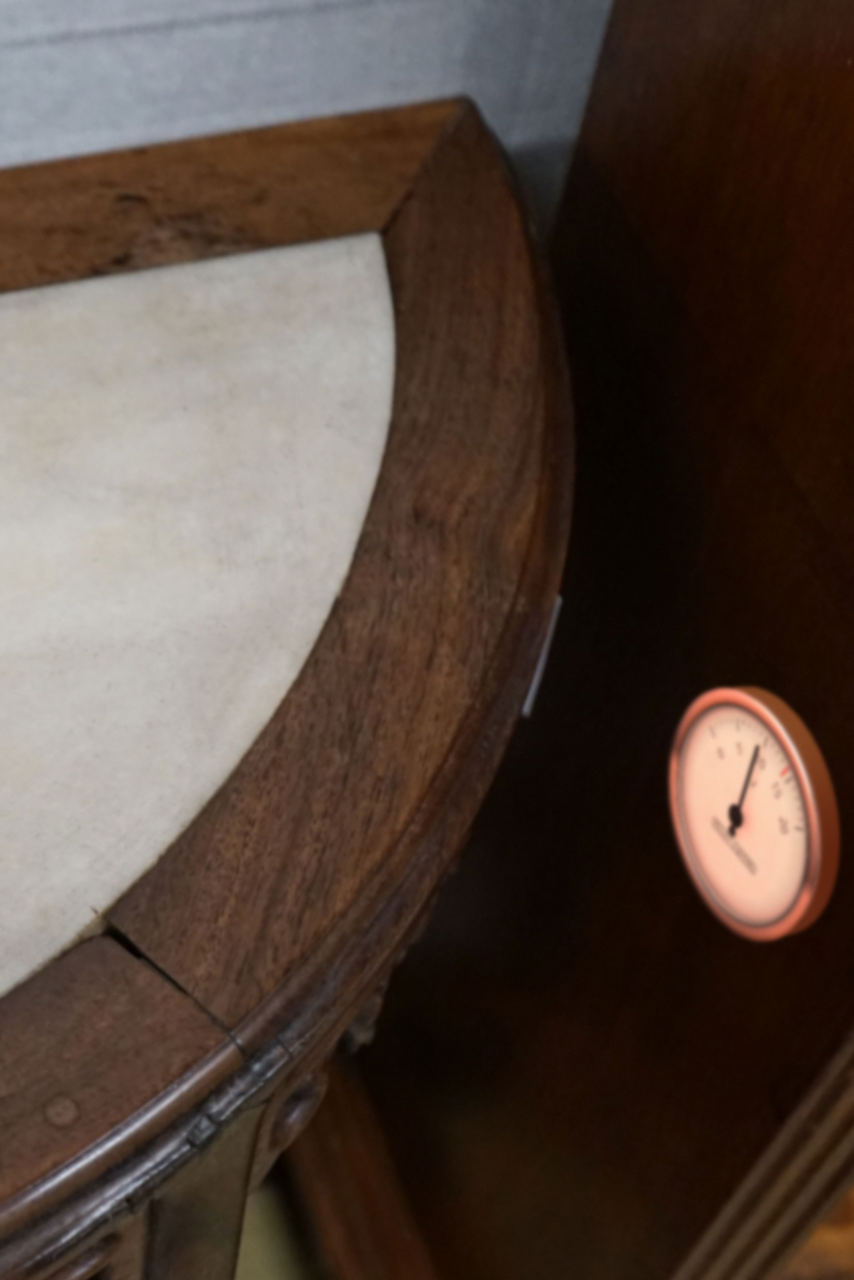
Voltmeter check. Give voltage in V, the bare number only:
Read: 10
